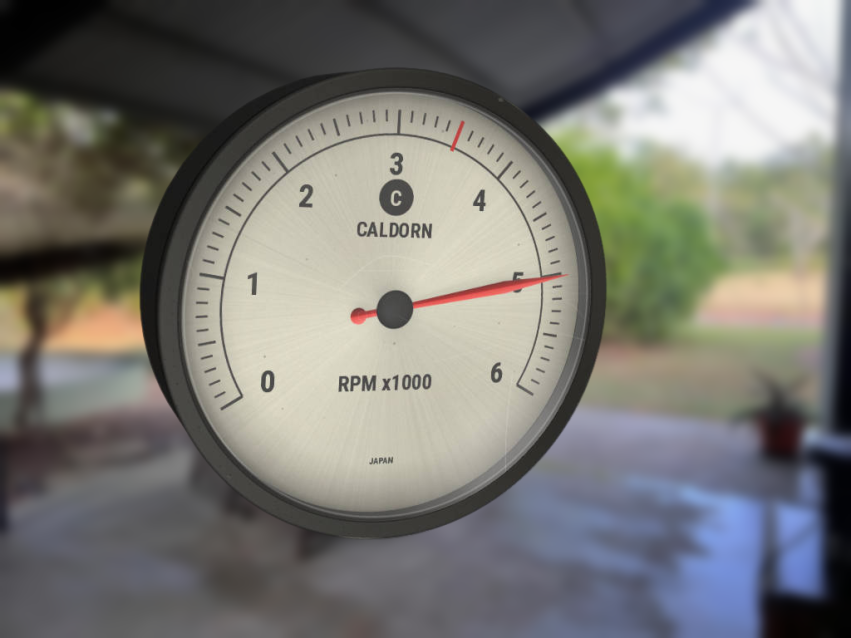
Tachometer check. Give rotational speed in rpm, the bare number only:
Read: 5000
